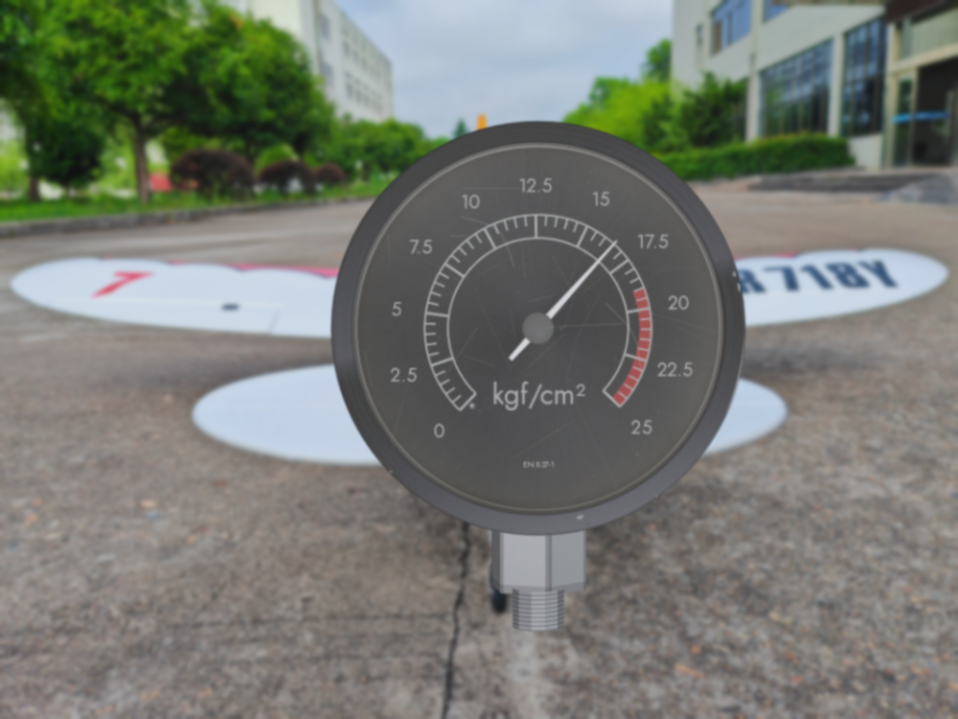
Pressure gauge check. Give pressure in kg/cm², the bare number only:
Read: 16.5
